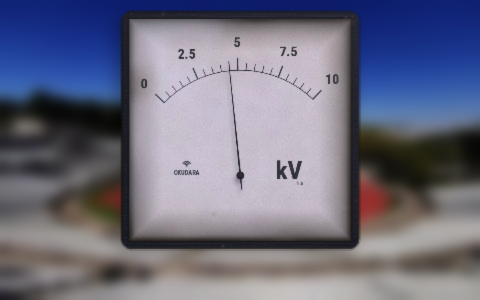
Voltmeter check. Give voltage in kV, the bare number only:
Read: 4.5
